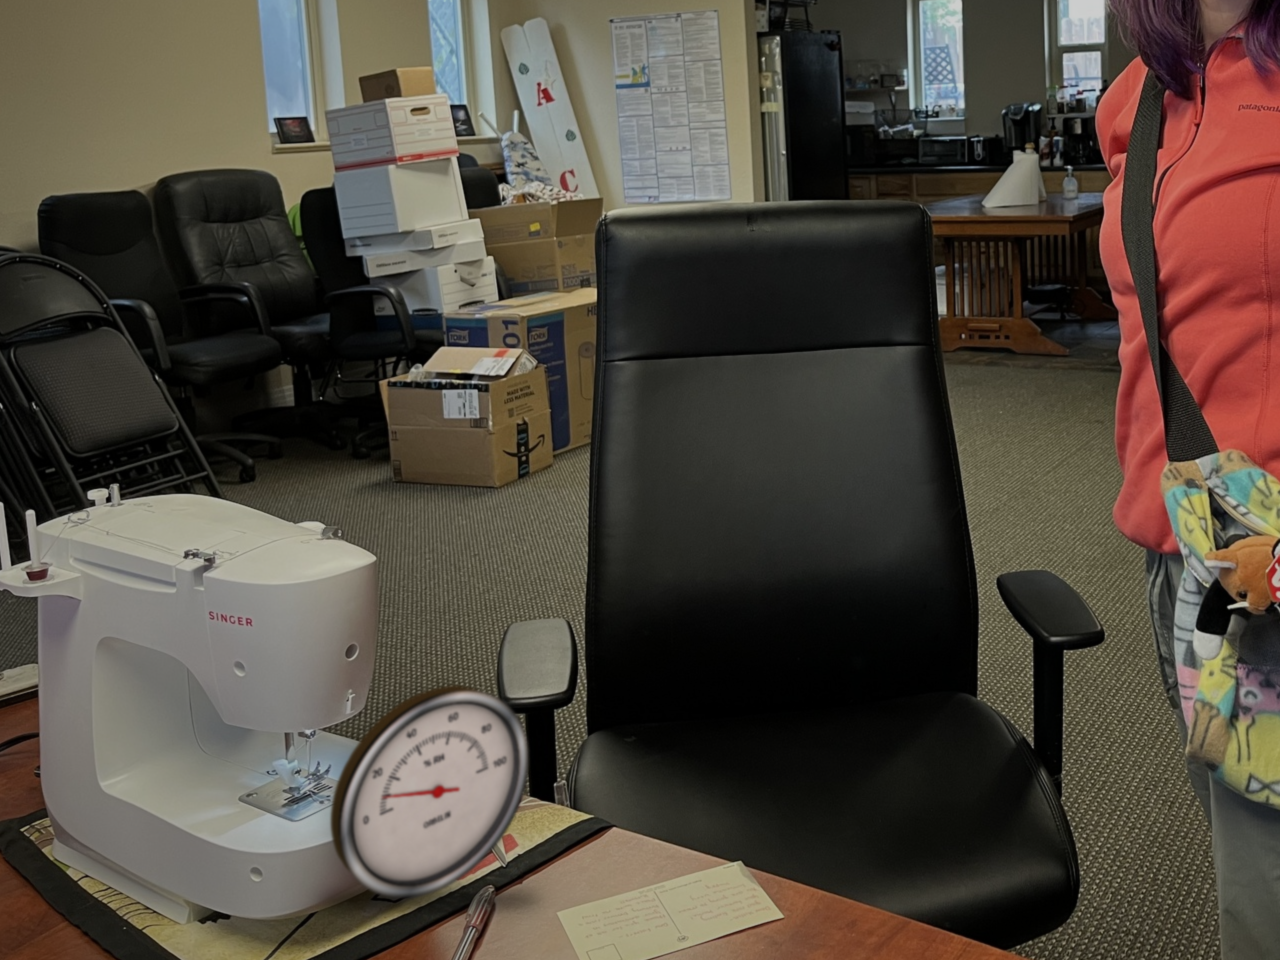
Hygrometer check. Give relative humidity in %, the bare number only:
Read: 10
